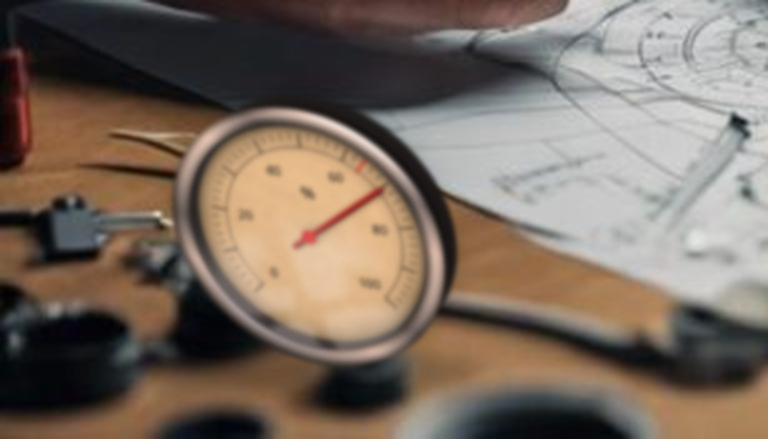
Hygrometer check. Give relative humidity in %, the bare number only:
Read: 70
